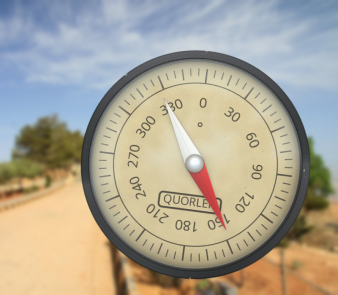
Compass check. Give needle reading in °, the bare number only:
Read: 147.5
